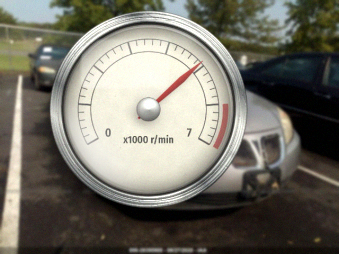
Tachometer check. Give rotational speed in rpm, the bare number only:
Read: 4900
